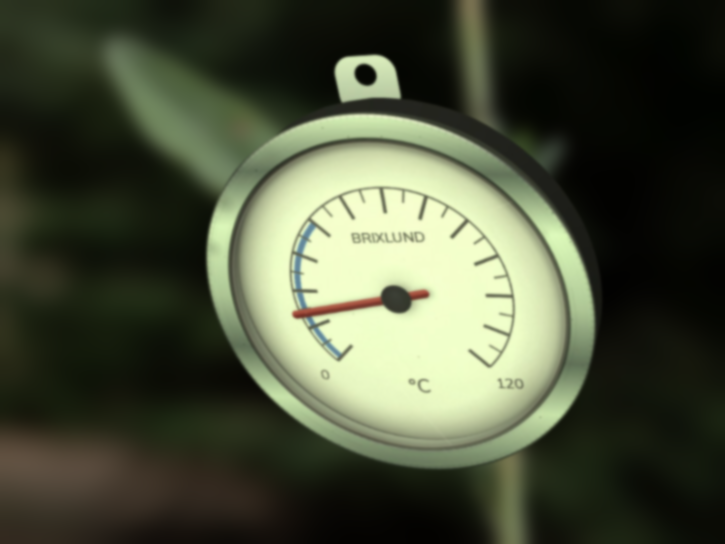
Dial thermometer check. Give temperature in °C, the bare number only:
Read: 15
